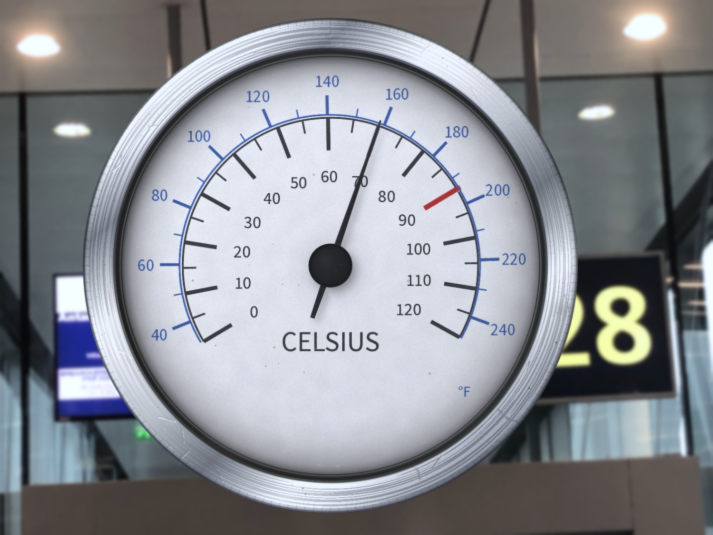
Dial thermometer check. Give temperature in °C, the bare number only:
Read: 70
